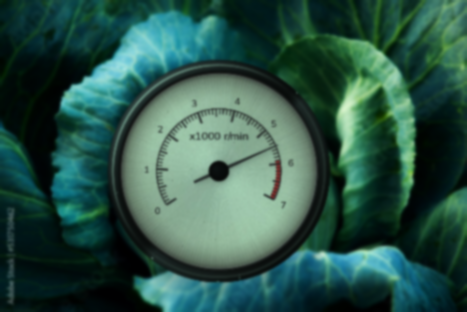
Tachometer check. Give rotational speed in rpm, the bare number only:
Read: 5500
